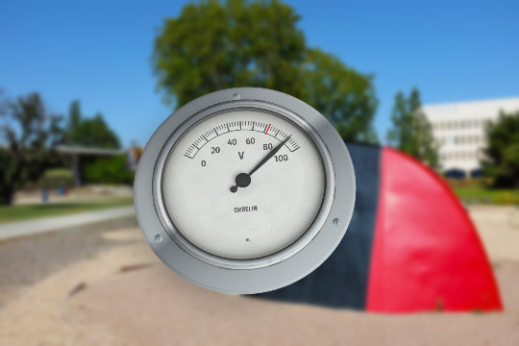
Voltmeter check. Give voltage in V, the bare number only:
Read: 90
